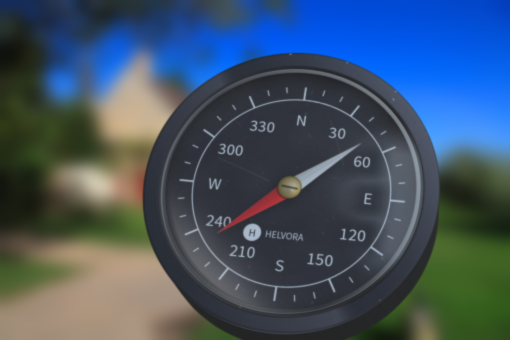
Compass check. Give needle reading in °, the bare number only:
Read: 230
